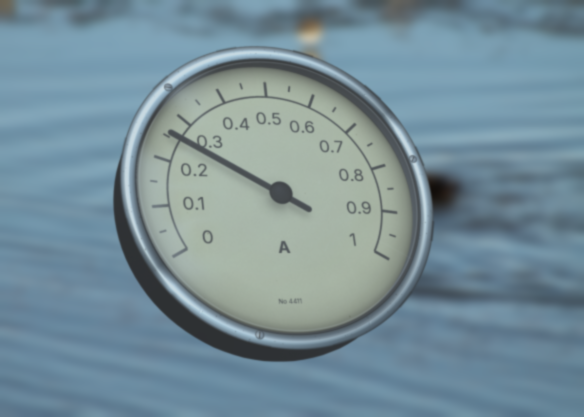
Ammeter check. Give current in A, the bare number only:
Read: 0.25
